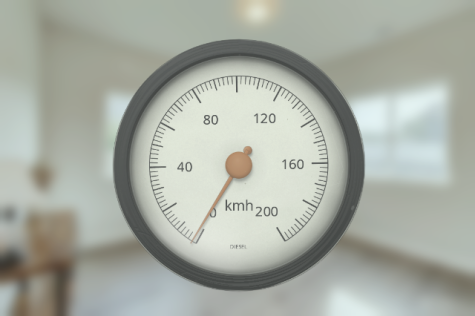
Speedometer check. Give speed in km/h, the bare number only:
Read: 2
